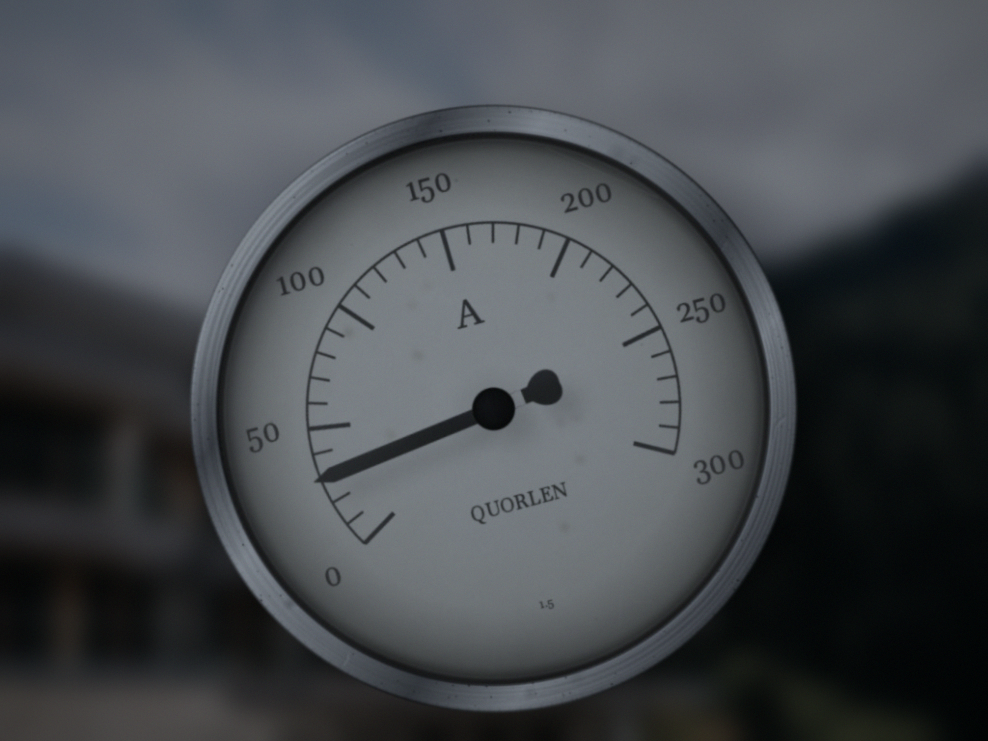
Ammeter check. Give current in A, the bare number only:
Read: 30
